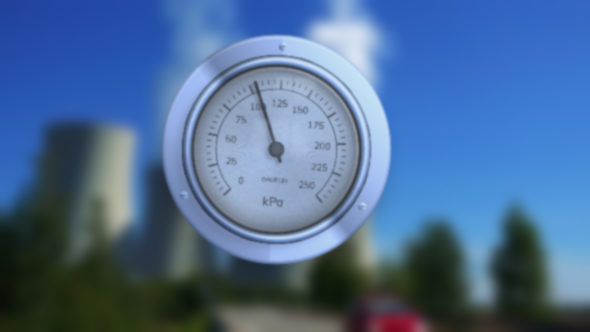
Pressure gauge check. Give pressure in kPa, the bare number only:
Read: 105
